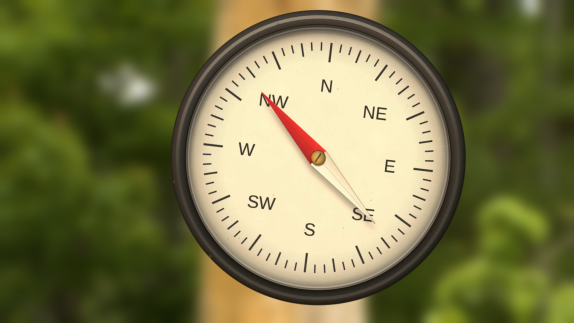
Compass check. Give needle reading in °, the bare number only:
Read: 312.5
